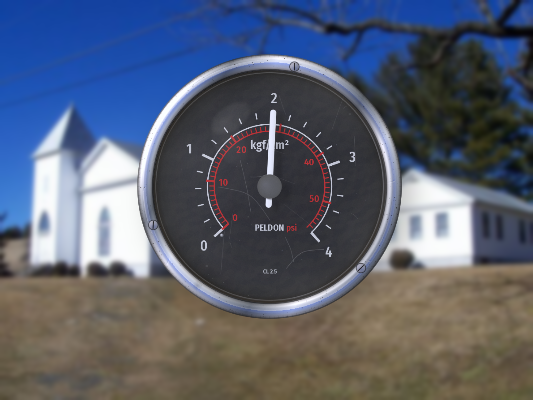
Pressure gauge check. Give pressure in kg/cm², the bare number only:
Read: 2
